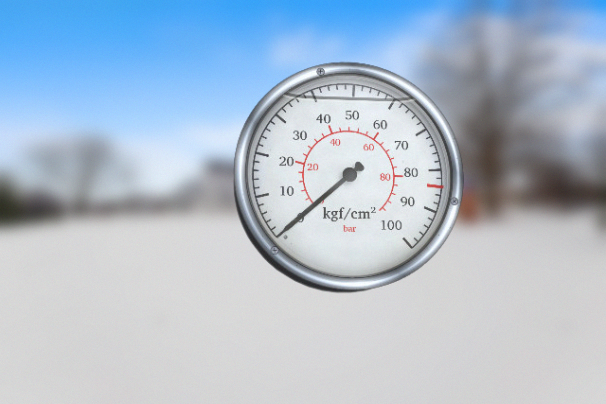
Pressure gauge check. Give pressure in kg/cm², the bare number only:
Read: 0
